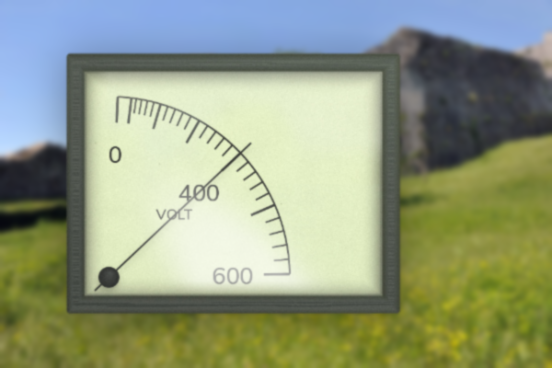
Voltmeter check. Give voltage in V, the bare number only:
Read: 400
